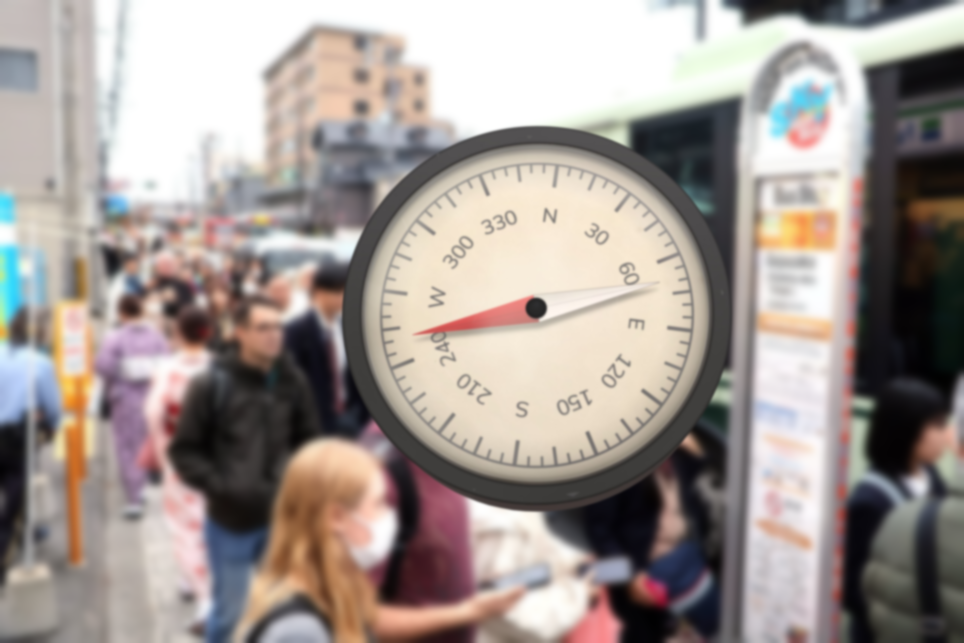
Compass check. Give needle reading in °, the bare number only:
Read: 250
